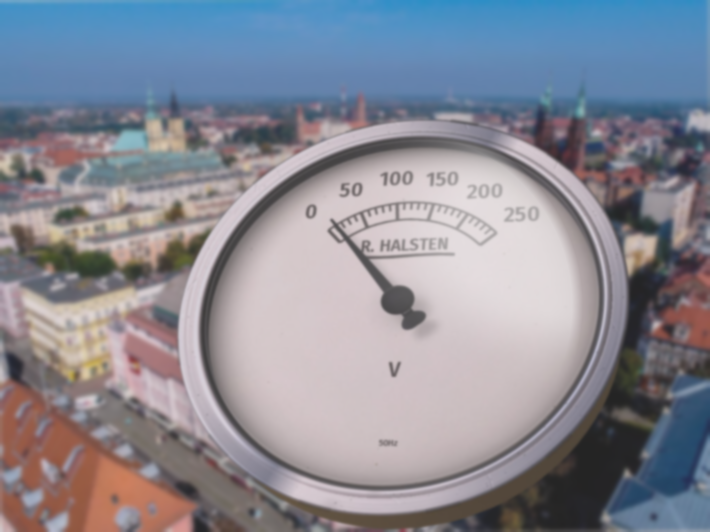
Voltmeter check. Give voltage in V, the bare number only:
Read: 10
